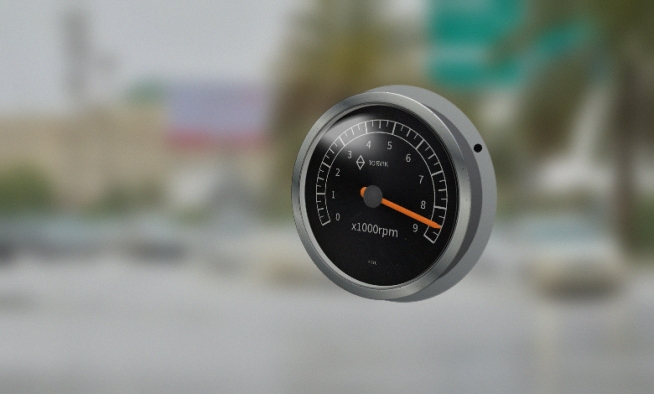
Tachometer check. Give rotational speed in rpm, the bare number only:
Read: 8500
